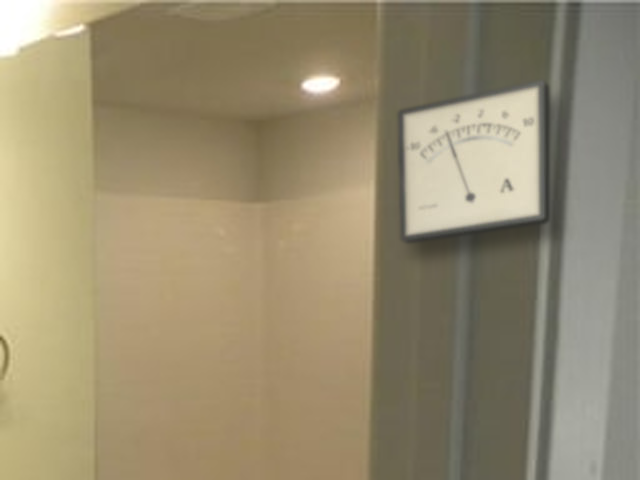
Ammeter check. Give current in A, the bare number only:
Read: -4
